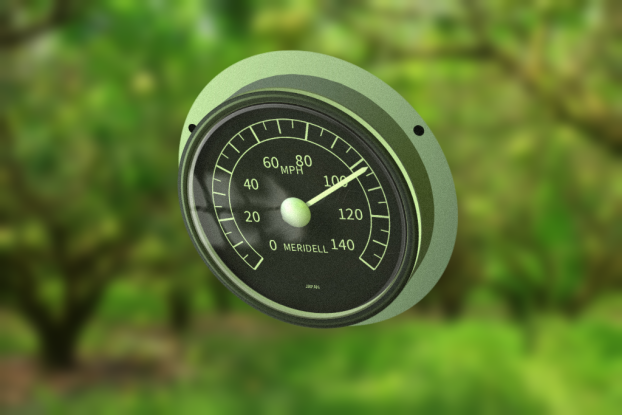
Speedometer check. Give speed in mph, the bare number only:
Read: 102.5
